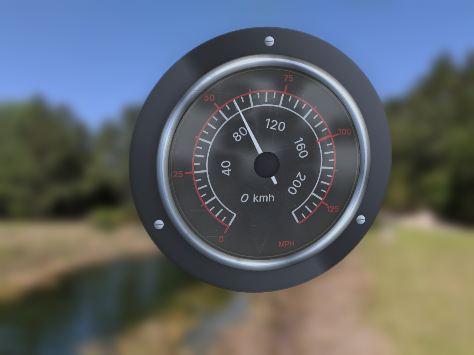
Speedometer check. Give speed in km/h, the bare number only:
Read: 90
